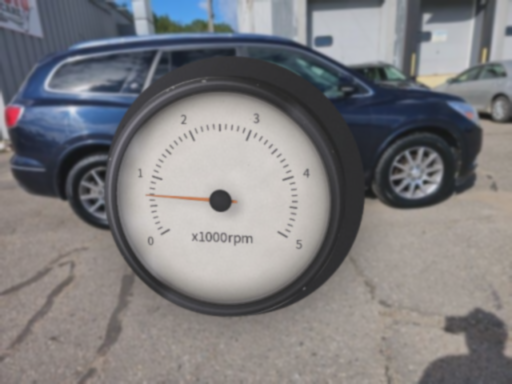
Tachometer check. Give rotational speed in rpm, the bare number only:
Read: 700
